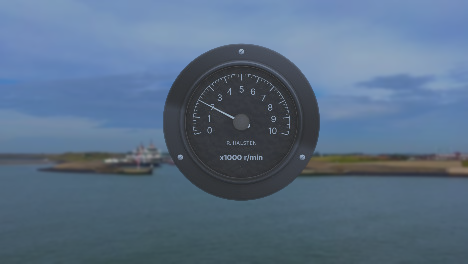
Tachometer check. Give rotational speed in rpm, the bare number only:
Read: 2000
